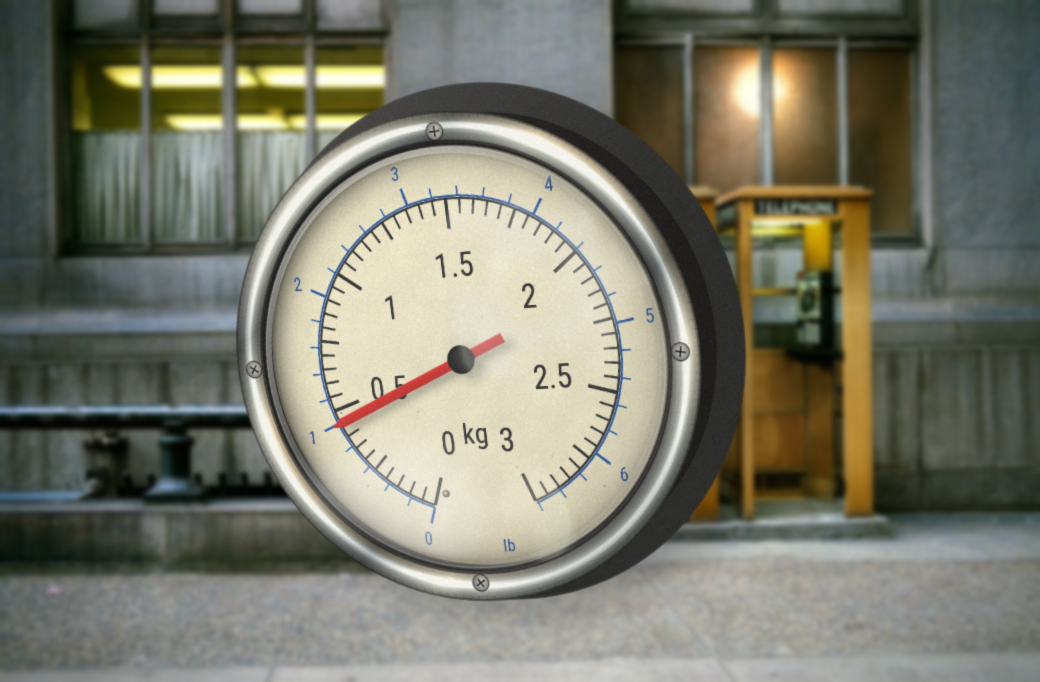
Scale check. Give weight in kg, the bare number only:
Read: 0.45
